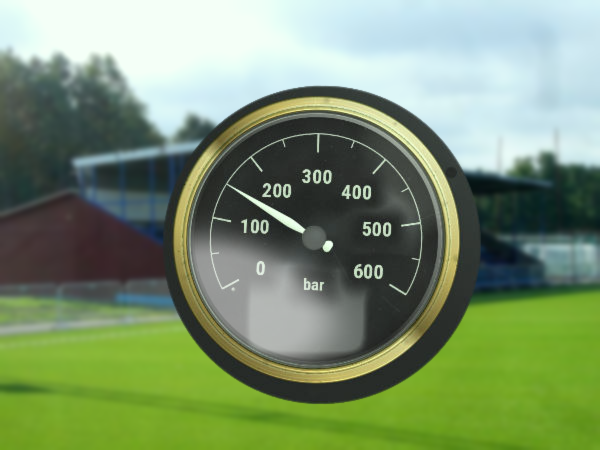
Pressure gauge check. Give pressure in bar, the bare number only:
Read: 150
